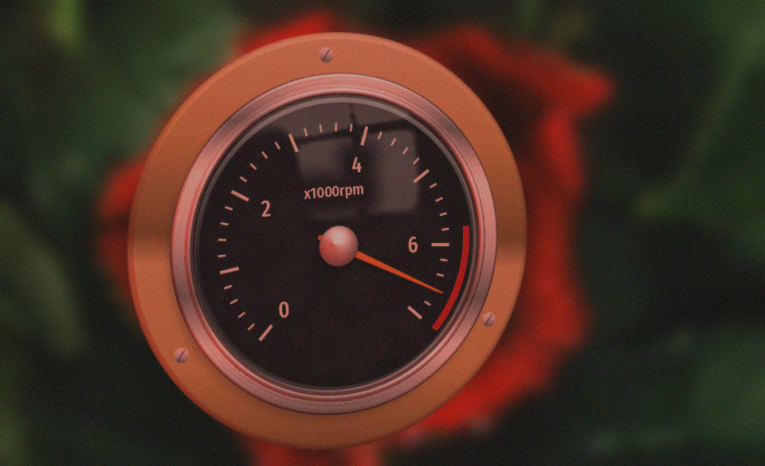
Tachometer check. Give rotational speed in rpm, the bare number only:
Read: 6600
